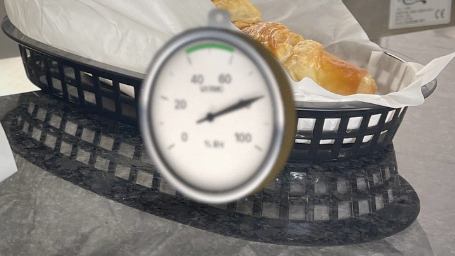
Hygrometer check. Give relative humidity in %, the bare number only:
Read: 80
